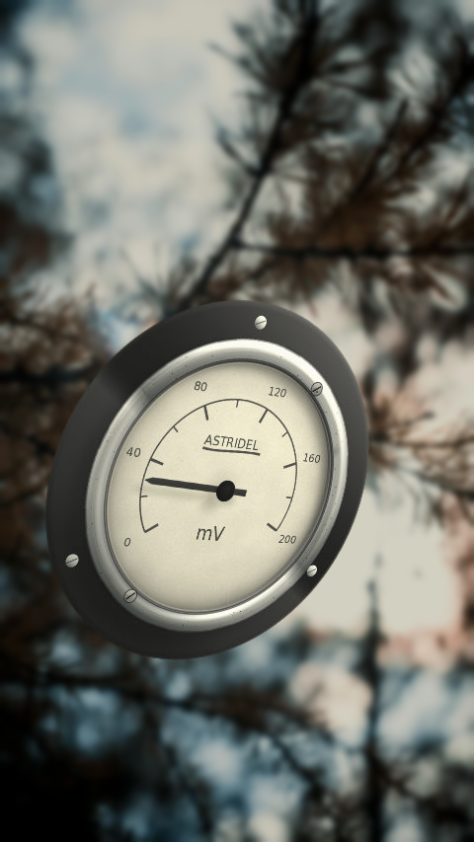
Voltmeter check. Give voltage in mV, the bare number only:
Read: 30
